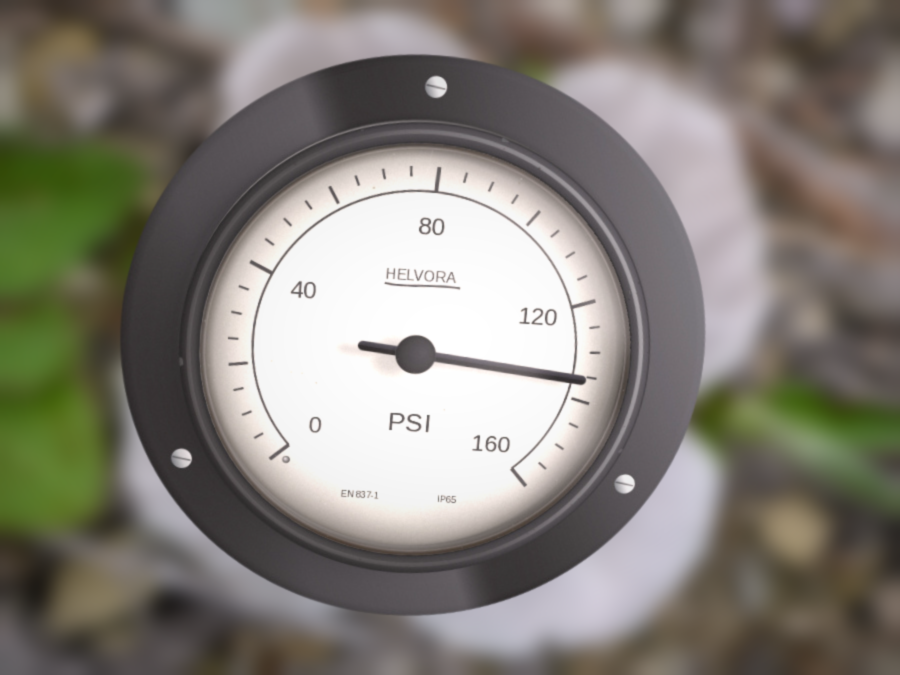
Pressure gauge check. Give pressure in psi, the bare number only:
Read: 135
